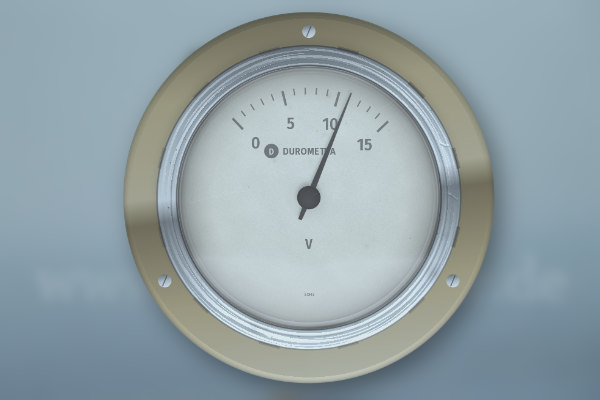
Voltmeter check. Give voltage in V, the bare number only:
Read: 11
